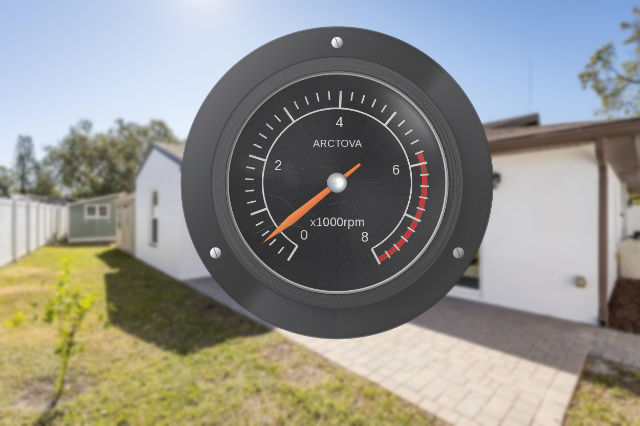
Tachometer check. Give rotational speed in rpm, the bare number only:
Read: 500
